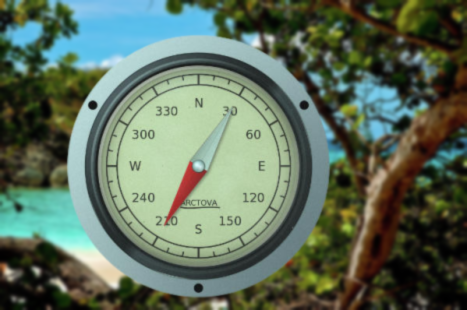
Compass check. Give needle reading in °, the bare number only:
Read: 210
